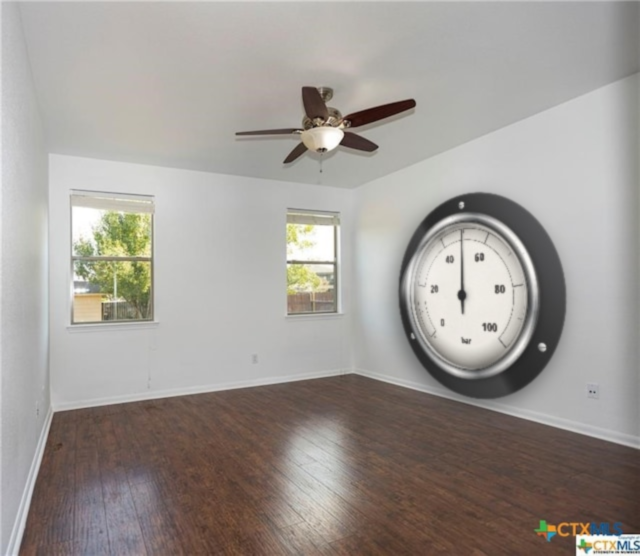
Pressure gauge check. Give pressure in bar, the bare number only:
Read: 50
